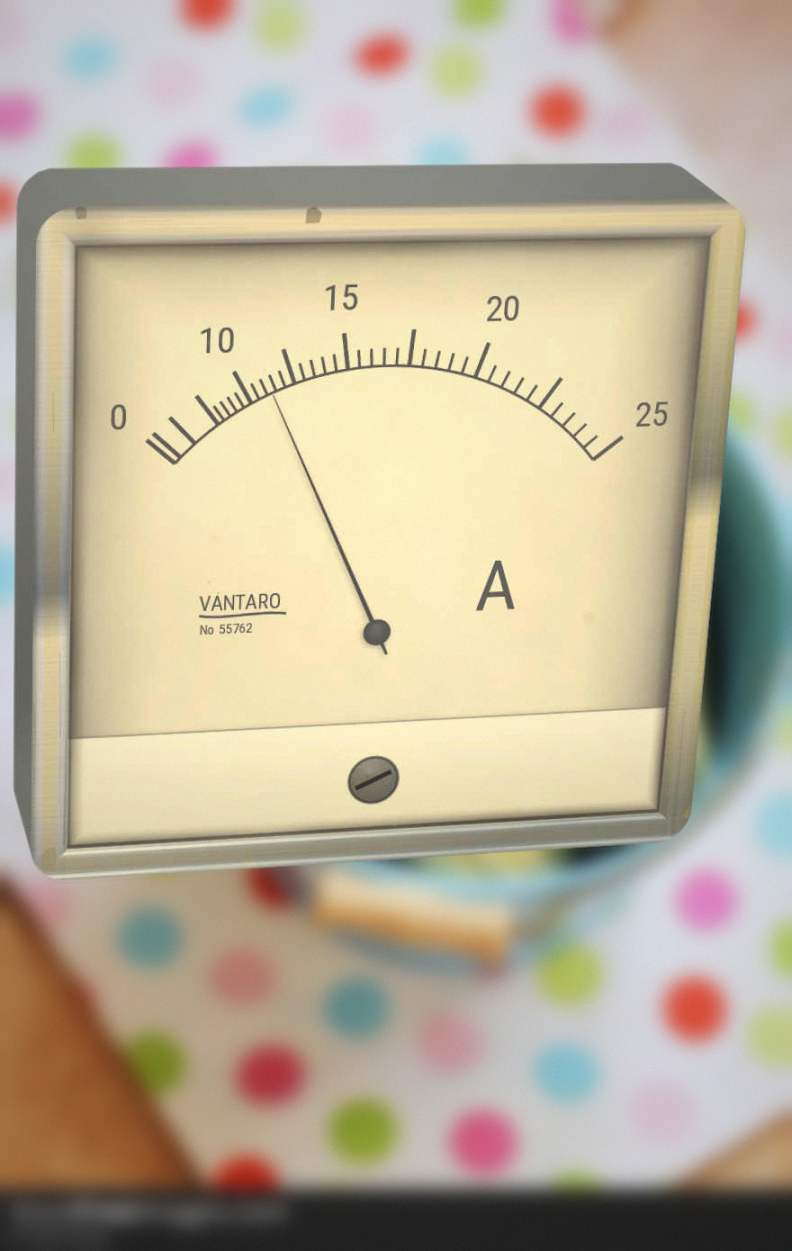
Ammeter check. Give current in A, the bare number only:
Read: 11.25
